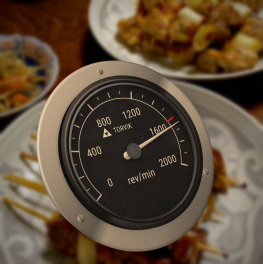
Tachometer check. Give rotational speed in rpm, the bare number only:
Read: 1650
